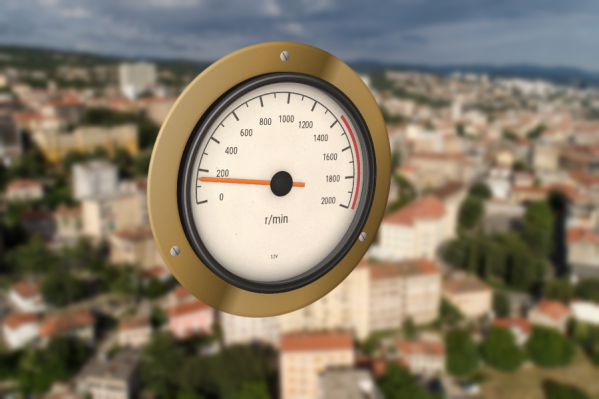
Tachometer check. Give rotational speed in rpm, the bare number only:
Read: 150
